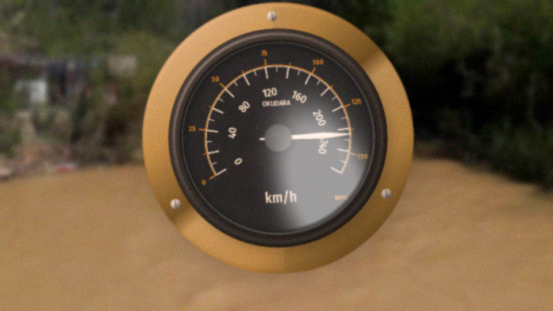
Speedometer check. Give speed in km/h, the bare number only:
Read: 225
